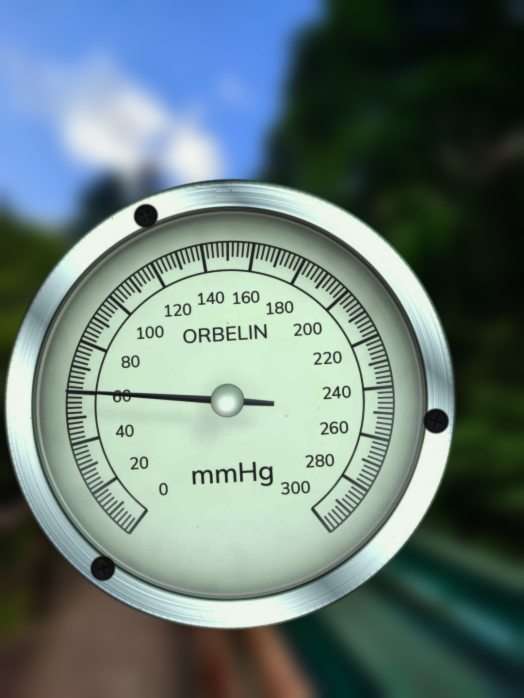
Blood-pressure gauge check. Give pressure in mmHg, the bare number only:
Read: 60
